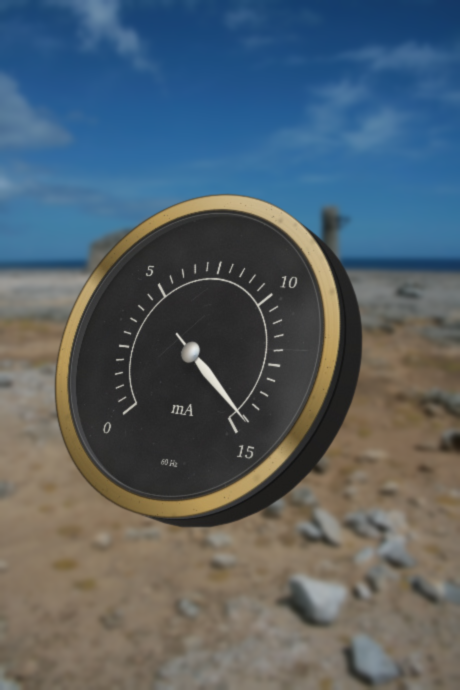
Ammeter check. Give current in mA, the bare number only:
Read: 14.5
